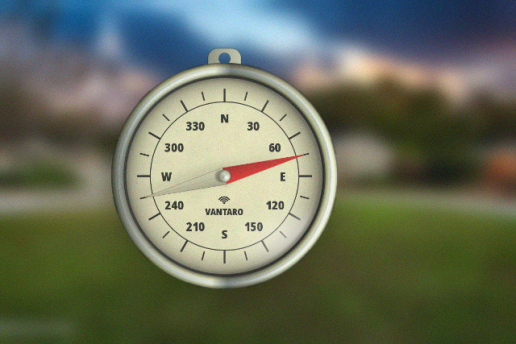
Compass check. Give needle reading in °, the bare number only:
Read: 75
